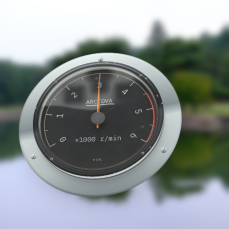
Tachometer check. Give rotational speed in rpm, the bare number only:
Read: 3000
